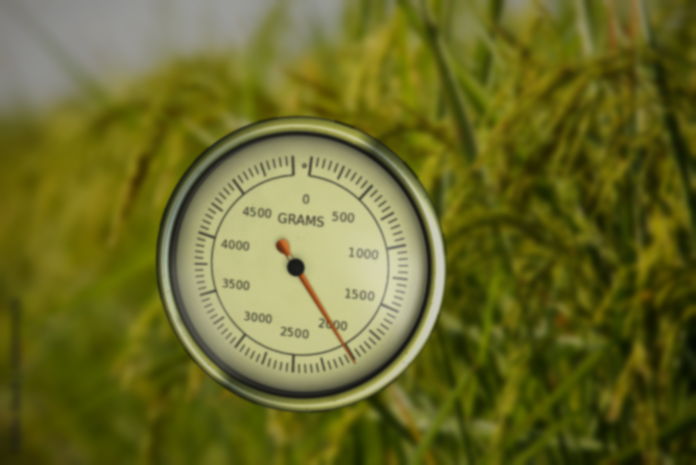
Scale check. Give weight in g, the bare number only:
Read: 2000
